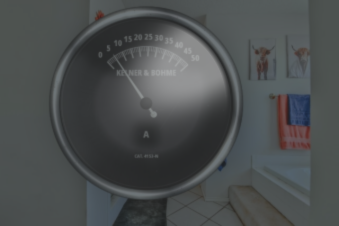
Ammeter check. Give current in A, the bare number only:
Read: 5
